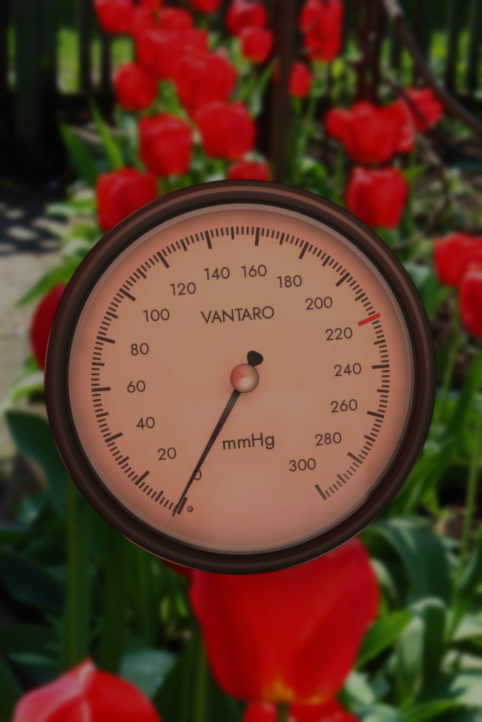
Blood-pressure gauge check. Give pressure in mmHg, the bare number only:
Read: 2
